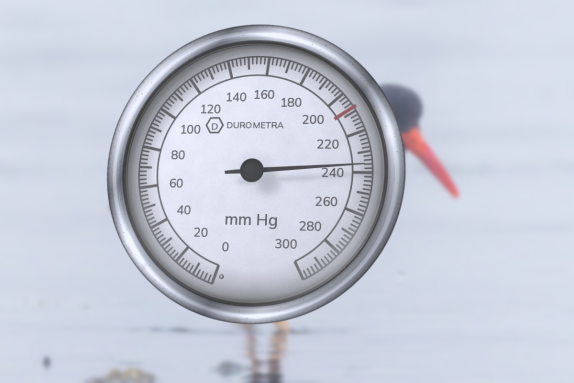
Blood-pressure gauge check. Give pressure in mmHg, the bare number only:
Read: 236
